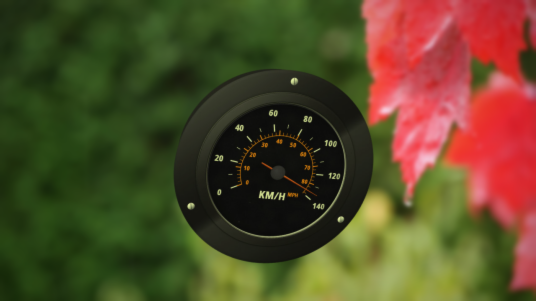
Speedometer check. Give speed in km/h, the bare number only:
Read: 135
